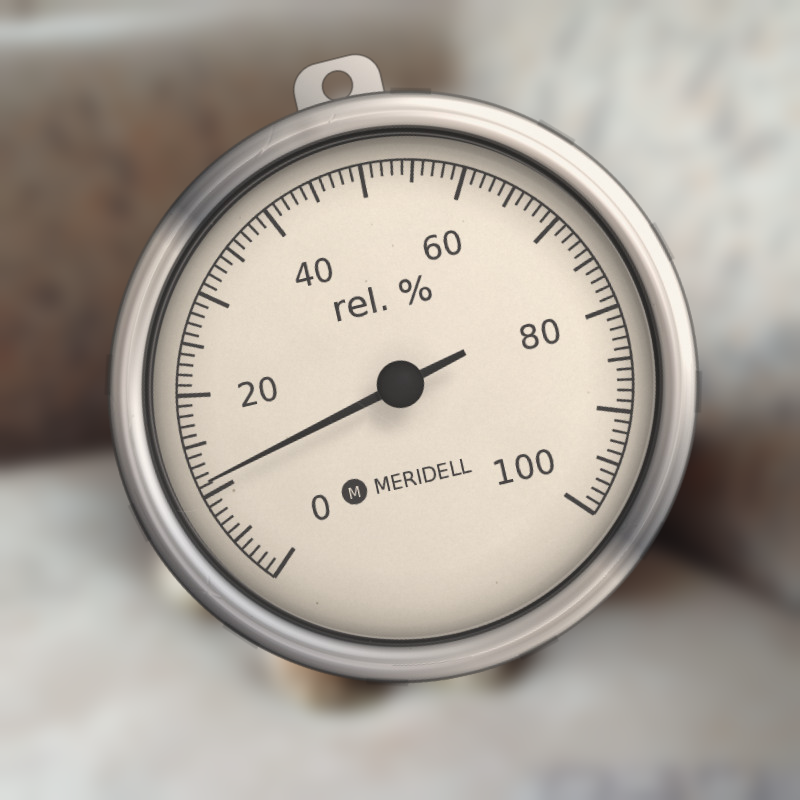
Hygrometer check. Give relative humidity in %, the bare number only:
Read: 11
